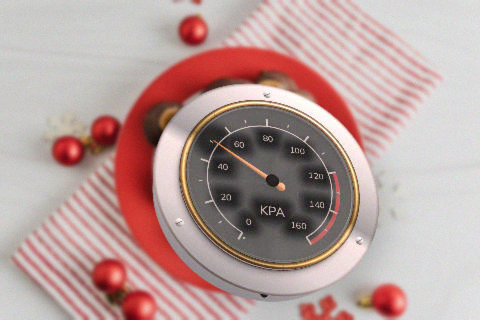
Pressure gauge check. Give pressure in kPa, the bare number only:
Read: 50
